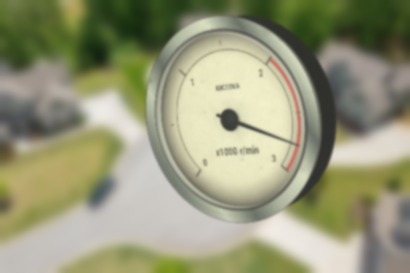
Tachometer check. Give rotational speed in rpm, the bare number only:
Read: 2750
